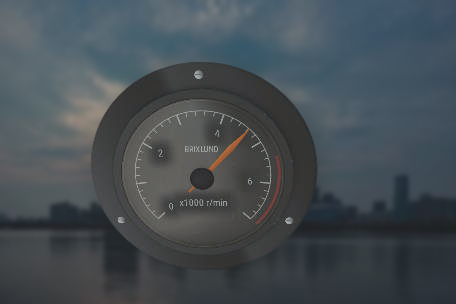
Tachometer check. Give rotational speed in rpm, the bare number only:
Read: 4600
